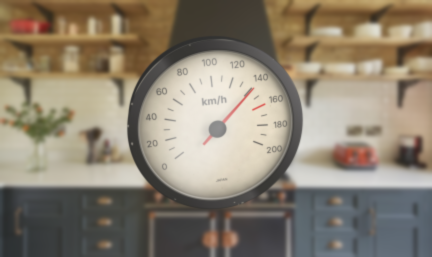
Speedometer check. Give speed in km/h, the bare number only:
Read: 140
